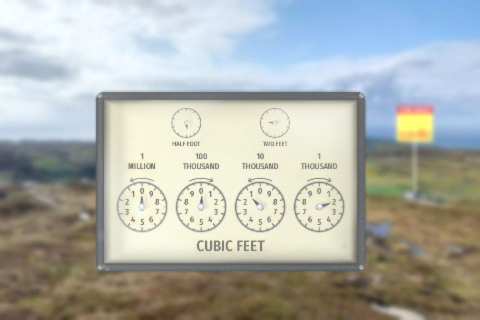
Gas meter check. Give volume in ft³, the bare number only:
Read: 1200
